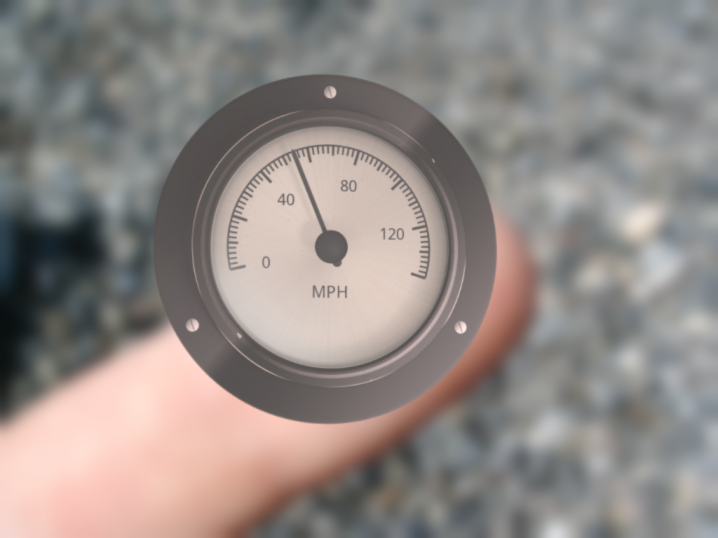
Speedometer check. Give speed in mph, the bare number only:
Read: 54
